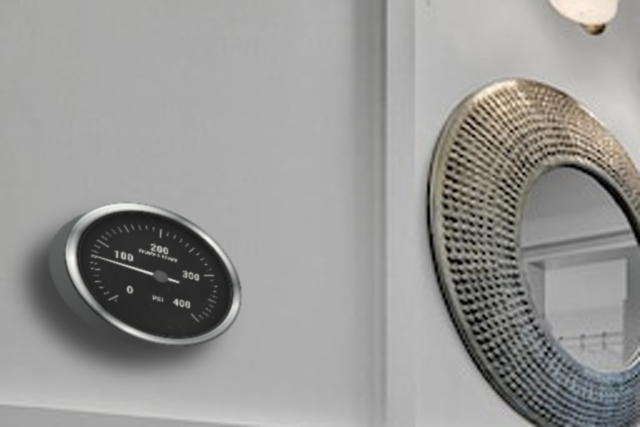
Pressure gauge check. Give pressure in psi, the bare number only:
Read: 70
